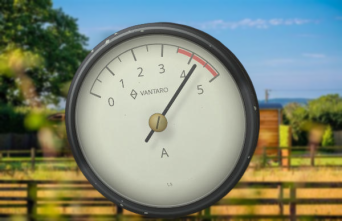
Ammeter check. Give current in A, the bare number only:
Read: 4.25
